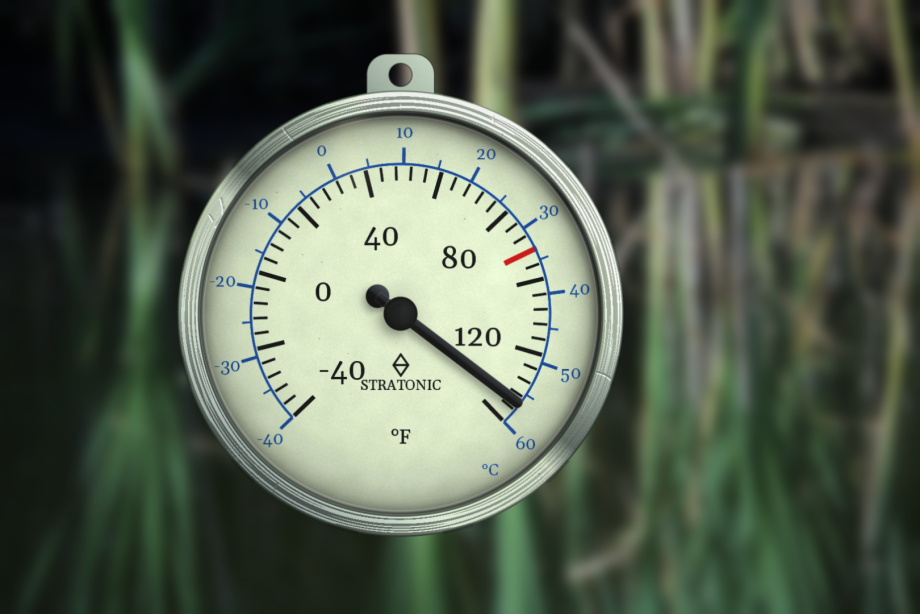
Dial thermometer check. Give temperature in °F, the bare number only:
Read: 134
